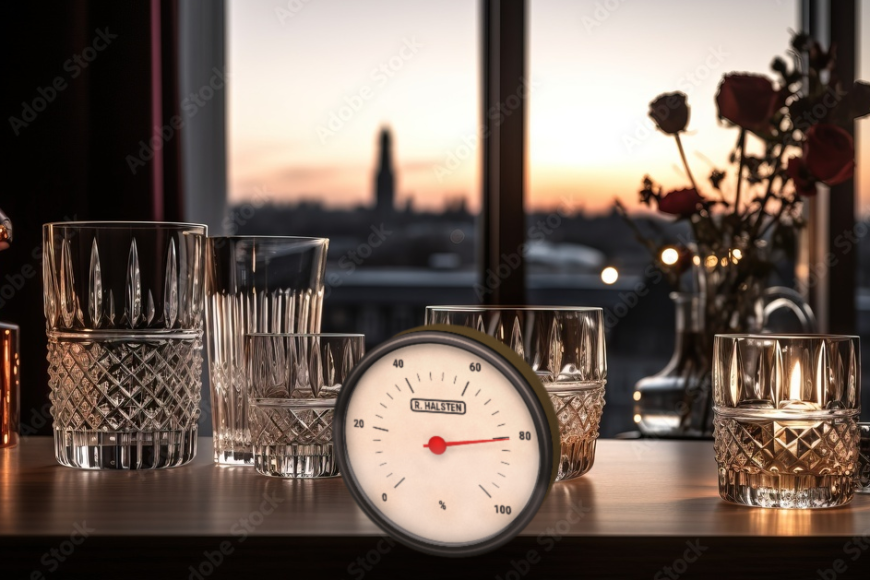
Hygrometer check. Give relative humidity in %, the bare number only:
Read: 80
